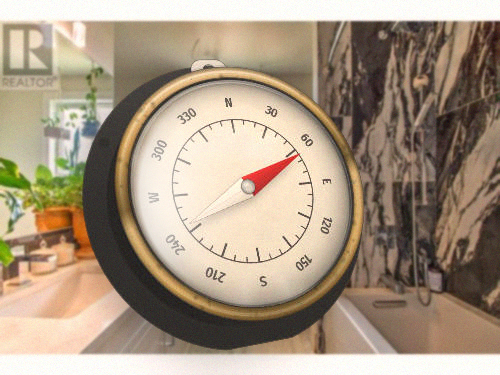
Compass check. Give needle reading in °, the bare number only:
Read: 65
